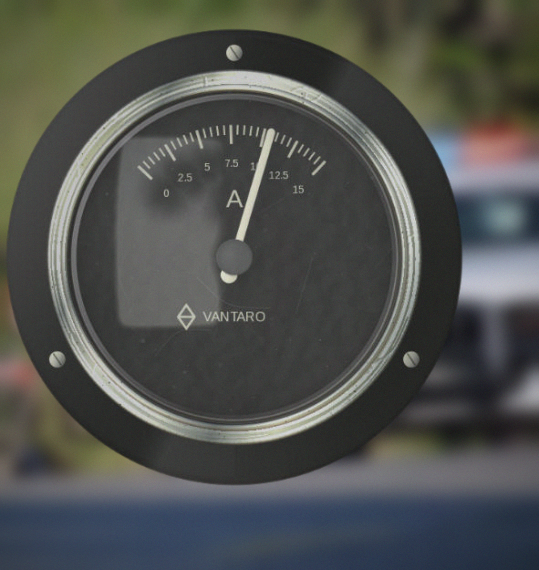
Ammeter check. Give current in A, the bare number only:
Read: 10.5
